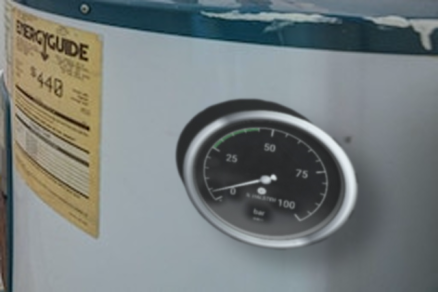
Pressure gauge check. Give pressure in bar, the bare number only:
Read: 5
